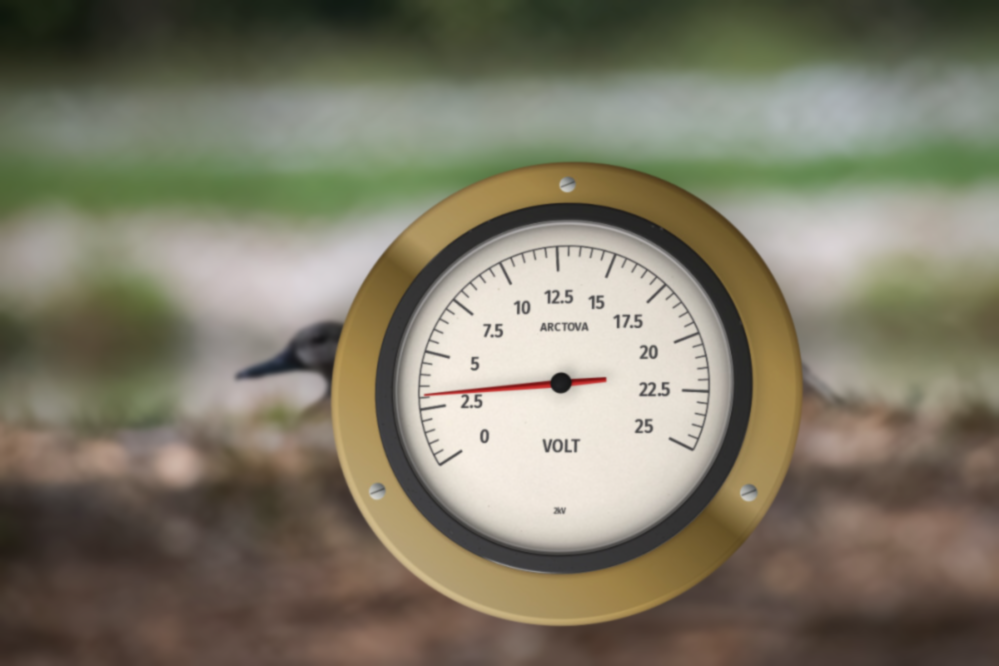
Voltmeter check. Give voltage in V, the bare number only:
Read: 3
